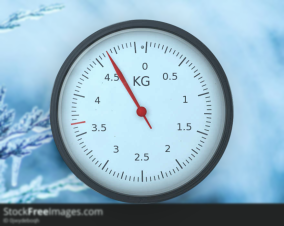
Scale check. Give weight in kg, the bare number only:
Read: 4.65
